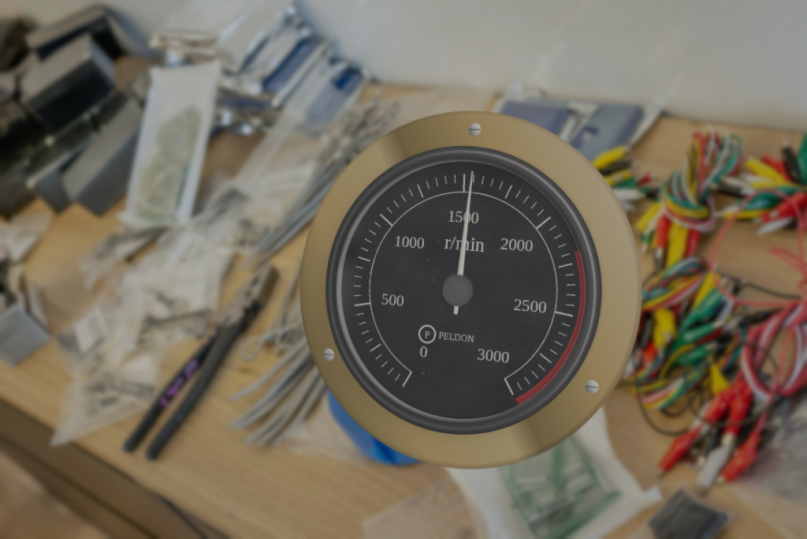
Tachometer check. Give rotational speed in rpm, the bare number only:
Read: 1550
